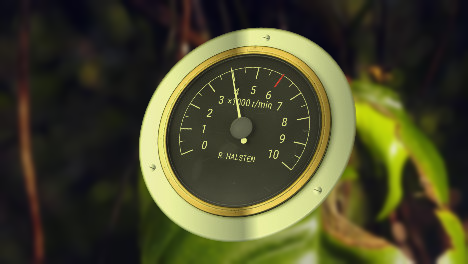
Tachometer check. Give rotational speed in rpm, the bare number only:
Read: 4000
